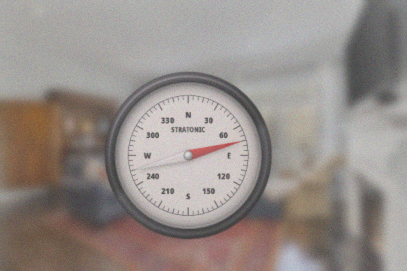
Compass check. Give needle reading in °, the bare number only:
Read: 75
